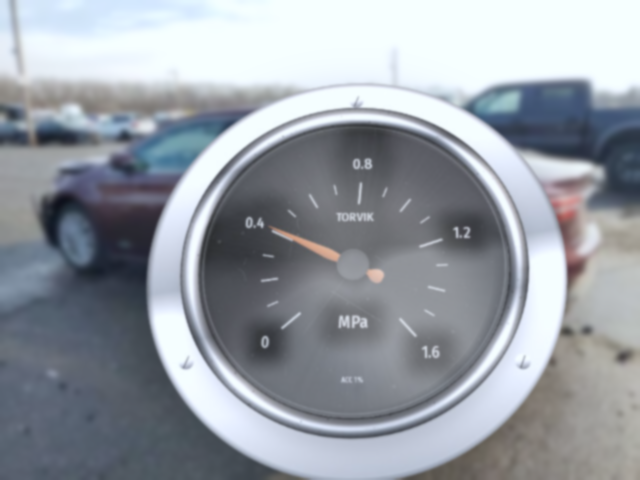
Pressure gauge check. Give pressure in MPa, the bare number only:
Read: 0.4
